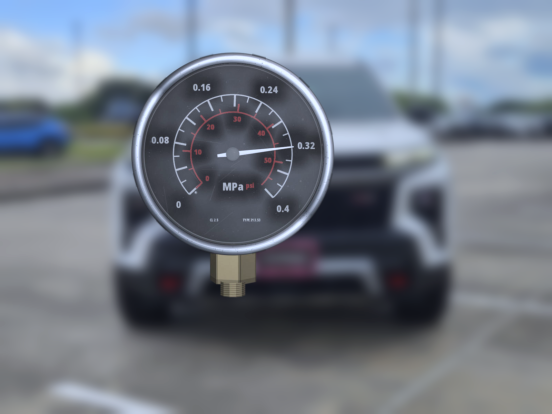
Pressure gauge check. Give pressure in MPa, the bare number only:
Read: 0.32
